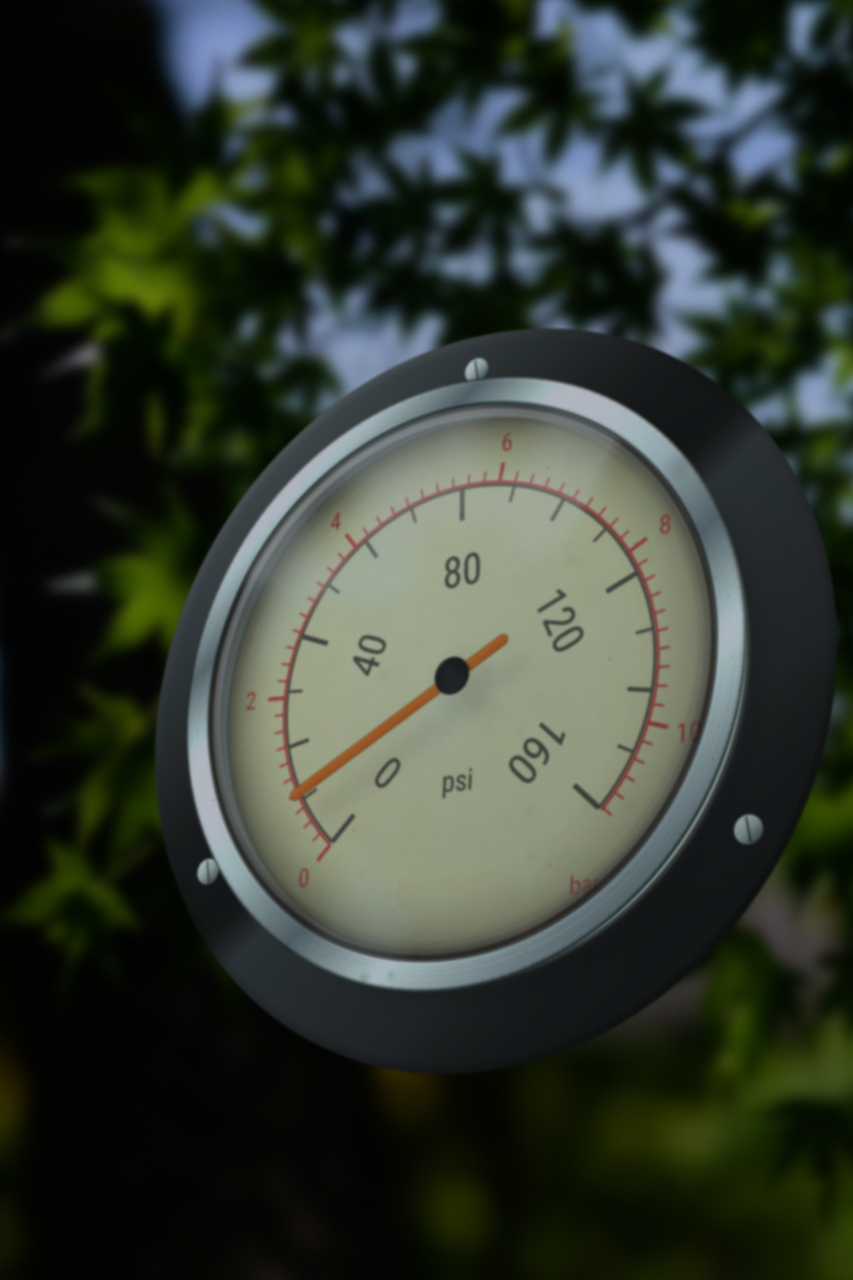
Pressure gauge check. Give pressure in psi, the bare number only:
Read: 10
